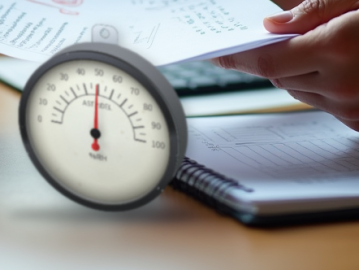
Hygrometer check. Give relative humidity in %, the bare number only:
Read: 50
